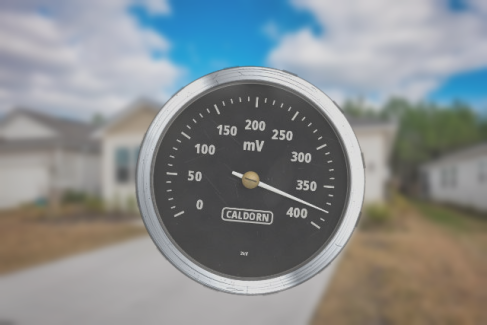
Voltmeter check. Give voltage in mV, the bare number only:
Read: 380
